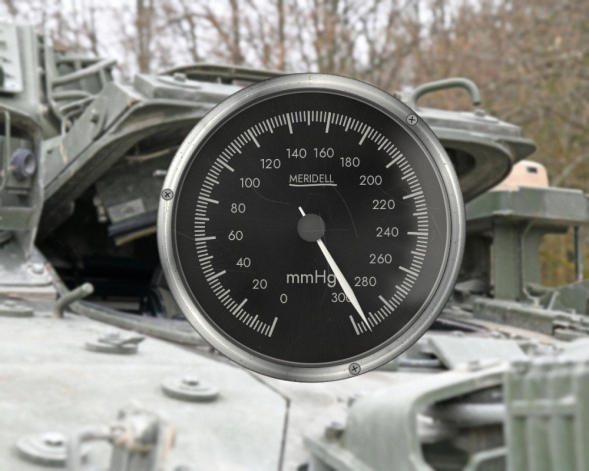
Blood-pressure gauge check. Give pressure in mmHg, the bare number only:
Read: 294
